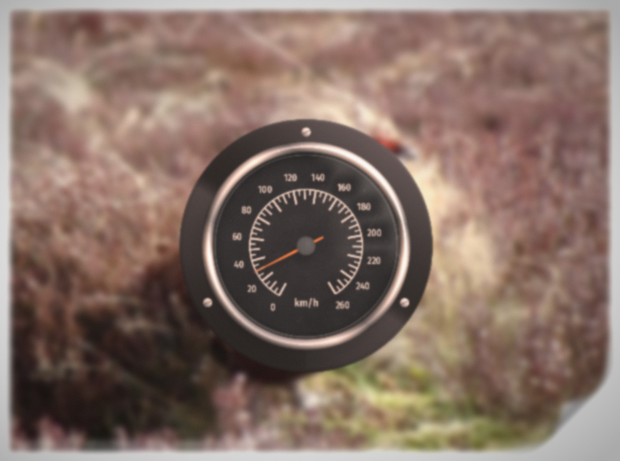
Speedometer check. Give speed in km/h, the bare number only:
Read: 30
